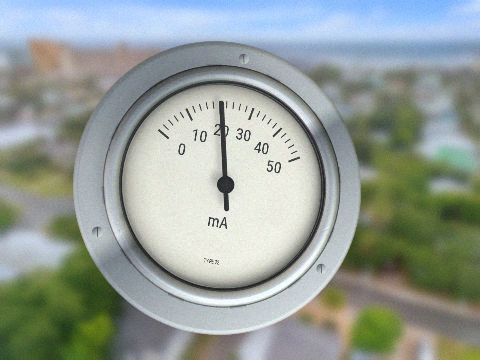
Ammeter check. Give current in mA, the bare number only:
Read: 20
